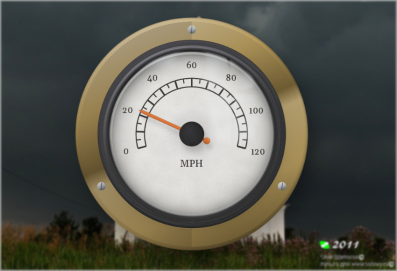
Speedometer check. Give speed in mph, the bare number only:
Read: 22.5
